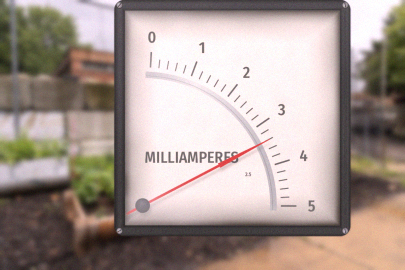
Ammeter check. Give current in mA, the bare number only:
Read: 3.4
